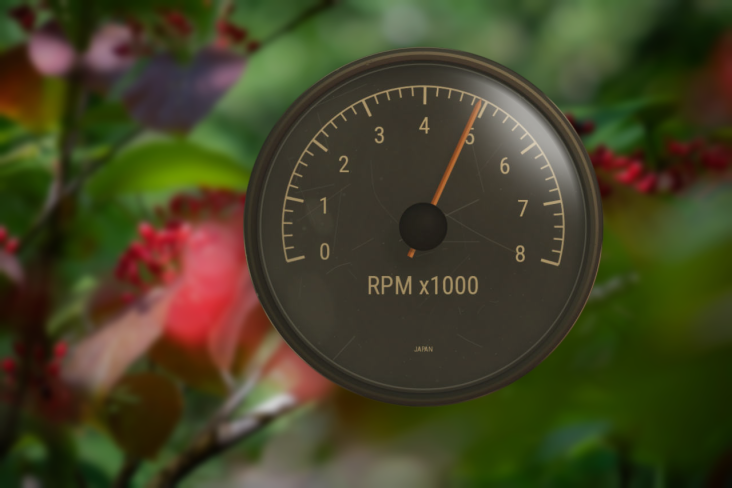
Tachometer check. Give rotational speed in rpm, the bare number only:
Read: 4900
